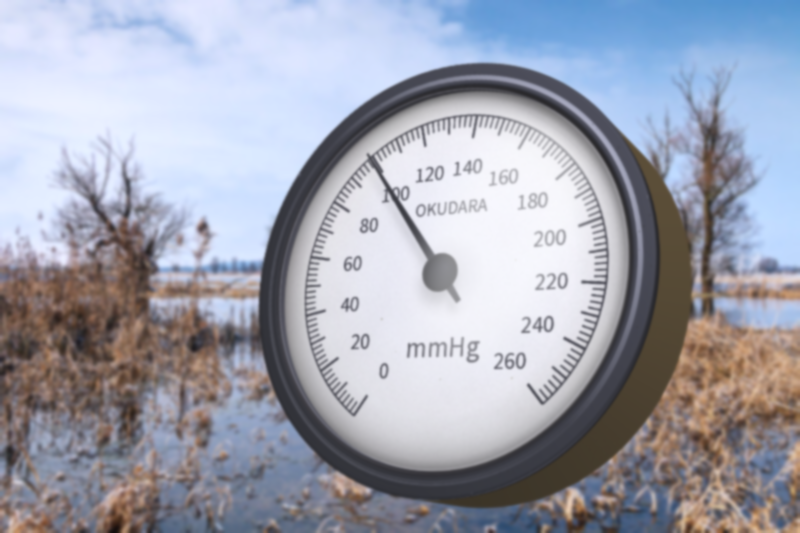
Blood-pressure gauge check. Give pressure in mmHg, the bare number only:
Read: 100
